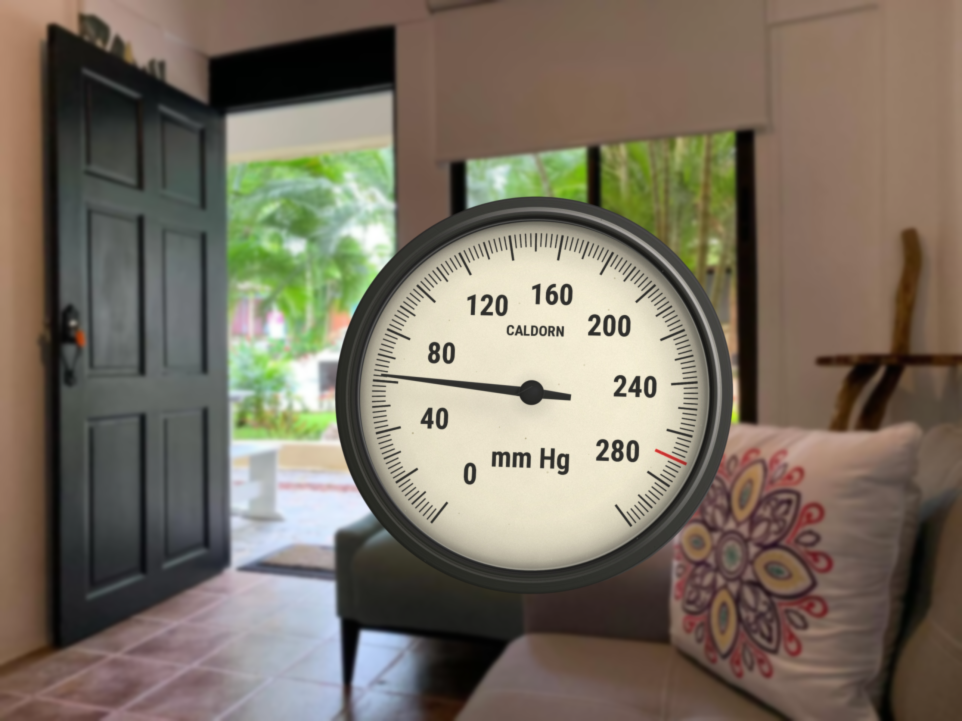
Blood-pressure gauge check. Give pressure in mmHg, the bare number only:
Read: 62
